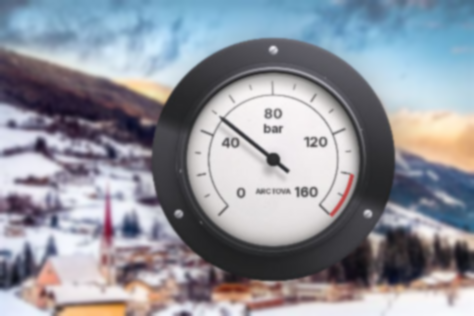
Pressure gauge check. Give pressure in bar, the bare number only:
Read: 50
